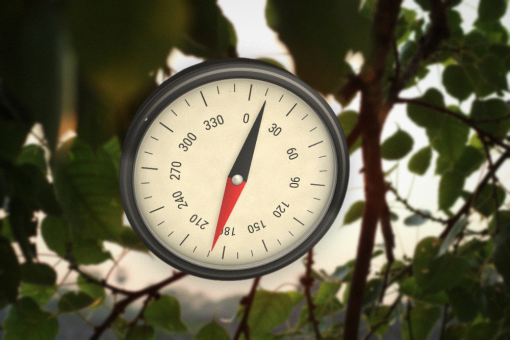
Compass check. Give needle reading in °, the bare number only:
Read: 190
